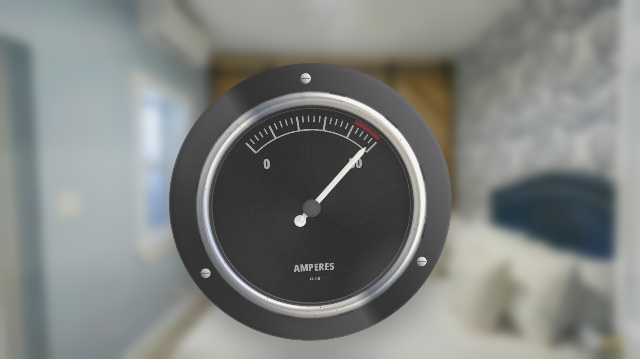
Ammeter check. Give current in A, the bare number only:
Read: 48
